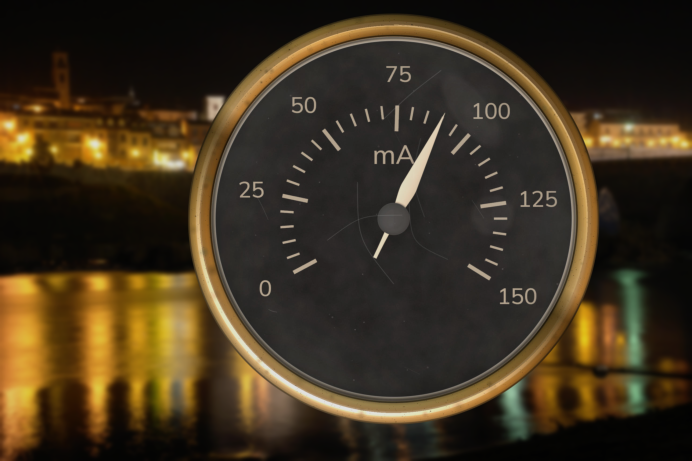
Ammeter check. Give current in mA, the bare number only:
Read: 90
